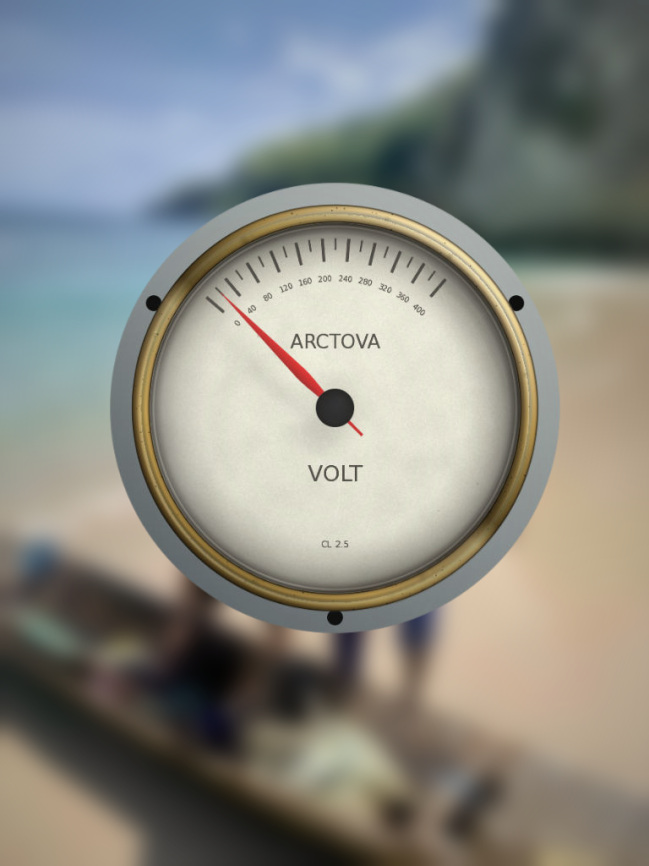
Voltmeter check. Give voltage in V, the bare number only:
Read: 20
